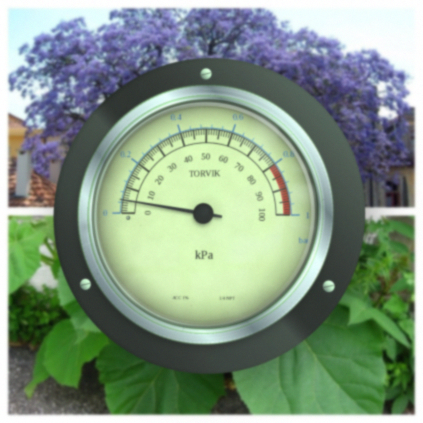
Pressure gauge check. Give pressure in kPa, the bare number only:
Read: 5
